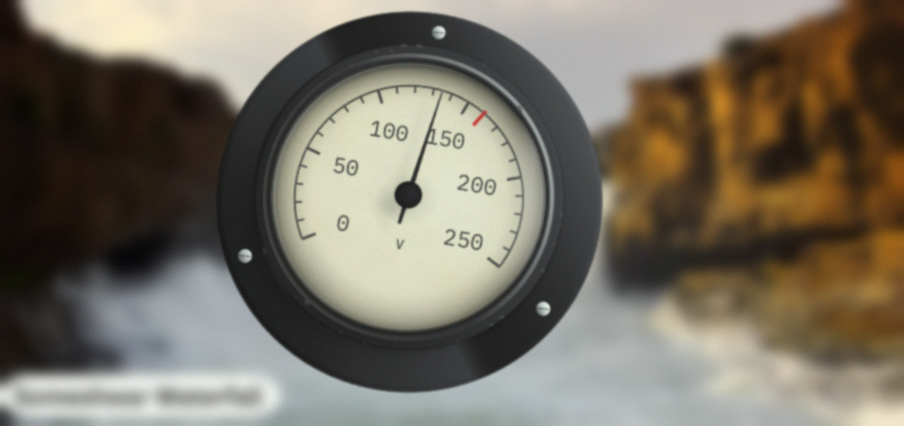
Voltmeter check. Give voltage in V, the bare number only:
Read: 135
